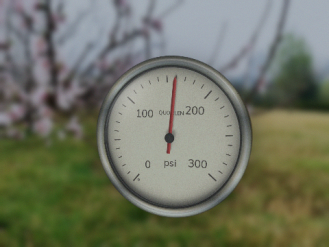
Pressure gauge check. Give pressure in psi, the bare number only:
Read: 160
